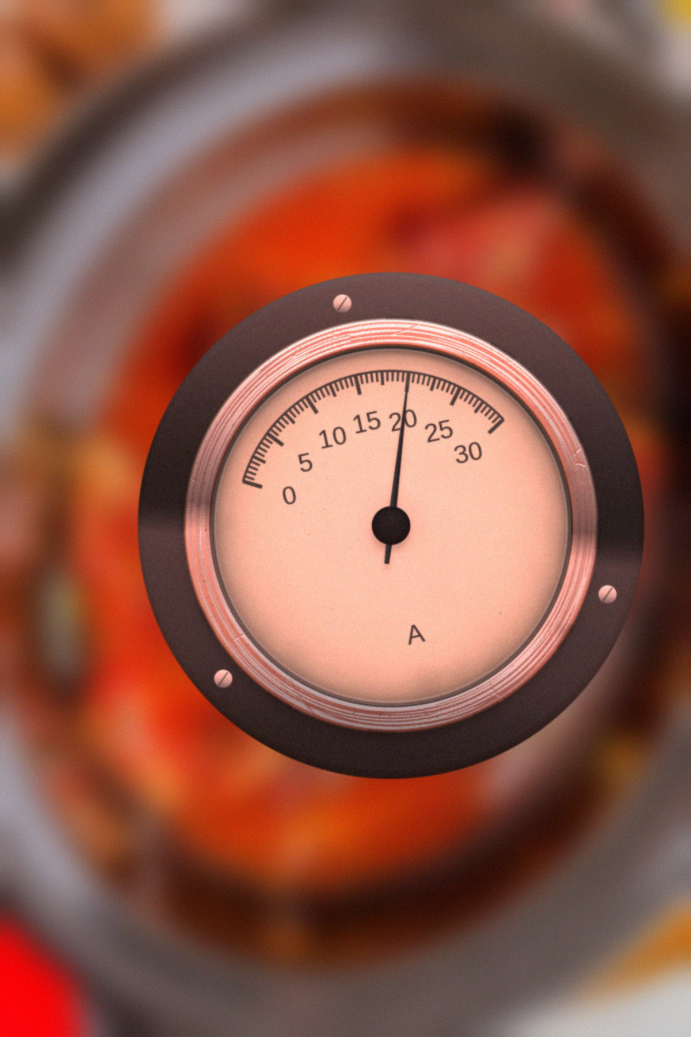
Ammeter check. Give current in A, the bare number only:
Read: 20
